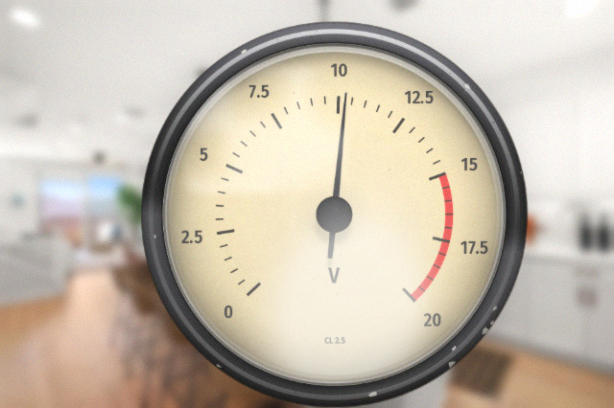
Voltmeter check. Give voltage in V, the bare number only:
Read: 10.25
